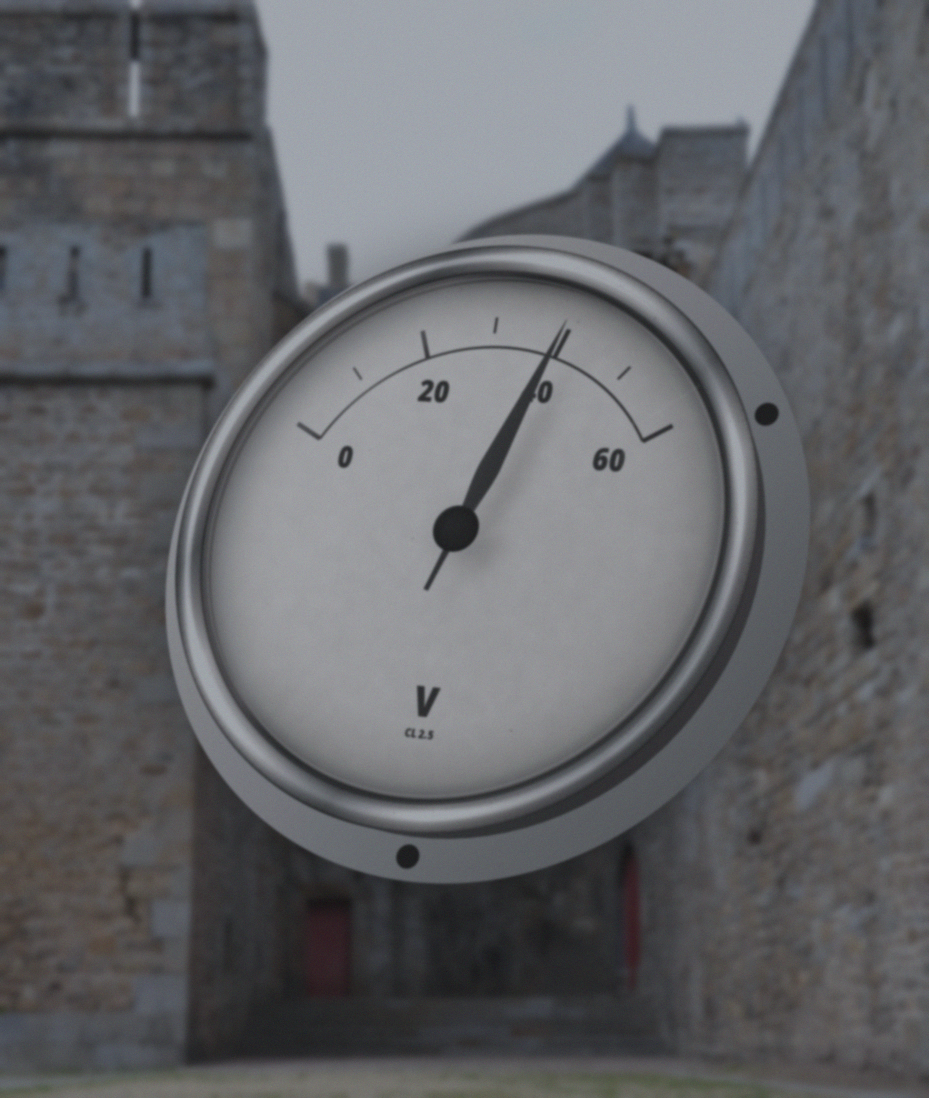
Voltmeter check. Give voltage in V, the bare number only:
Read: 40
